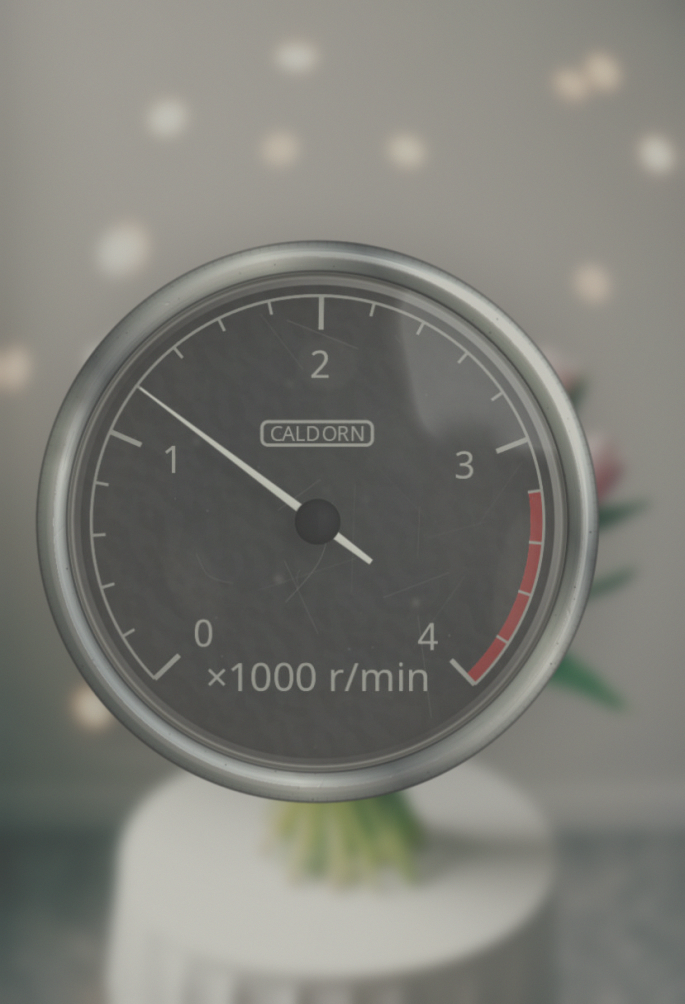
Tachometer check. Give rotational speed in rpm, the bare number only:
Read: 1200
